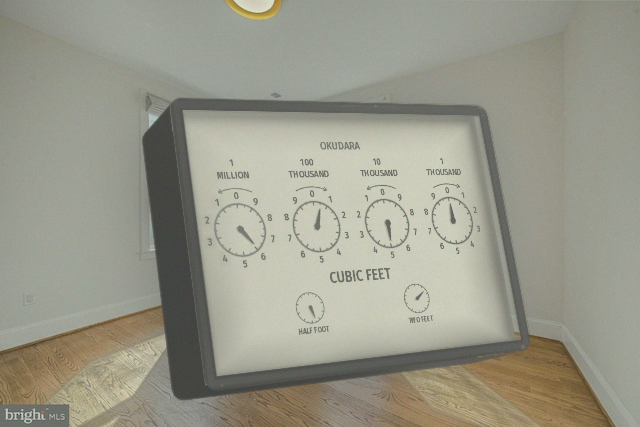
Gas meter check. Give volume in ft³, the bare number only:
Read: 605000
